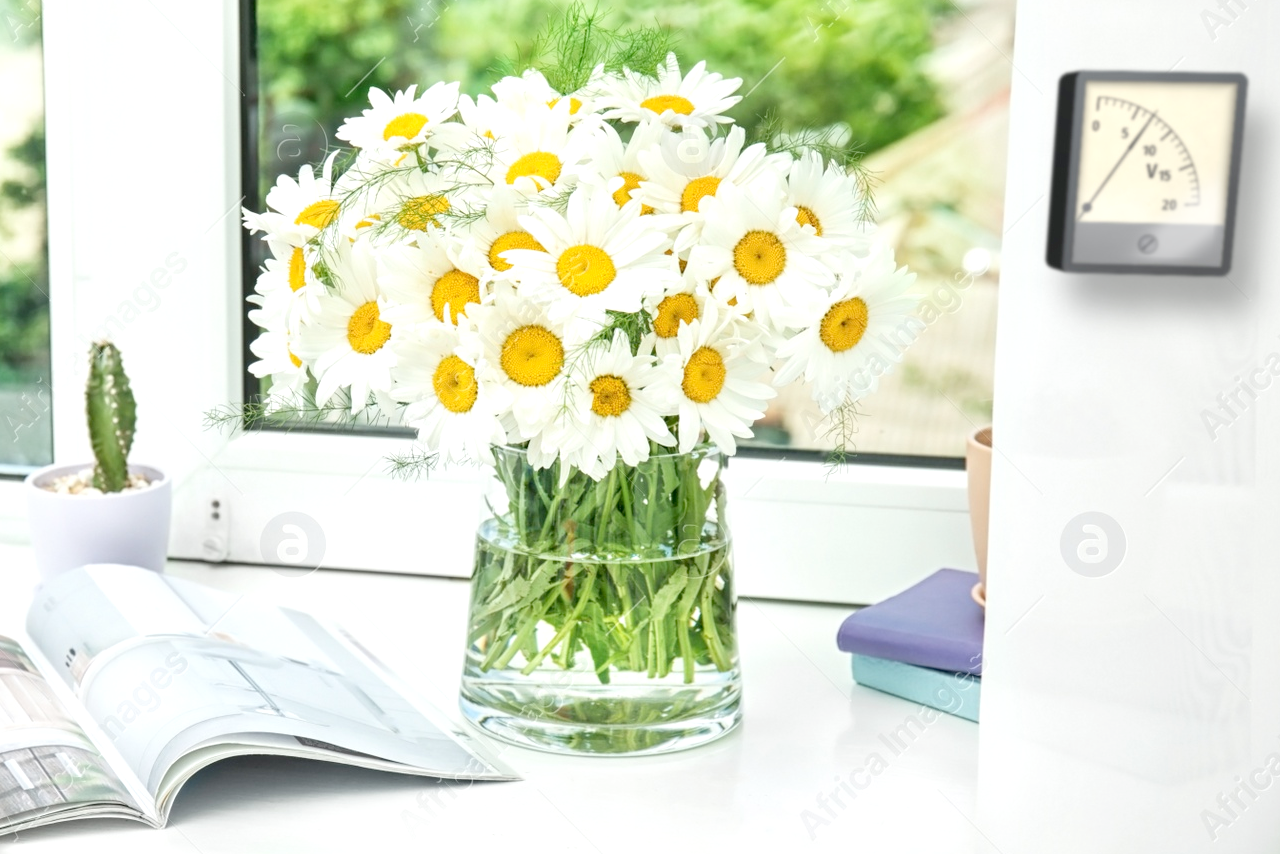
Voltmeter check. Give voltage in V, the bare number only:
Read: 7
